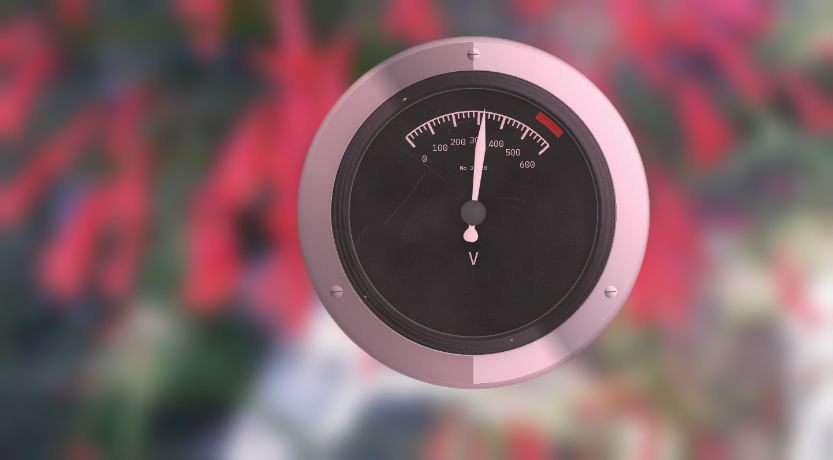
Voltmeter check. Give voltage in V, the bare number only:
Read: 320
